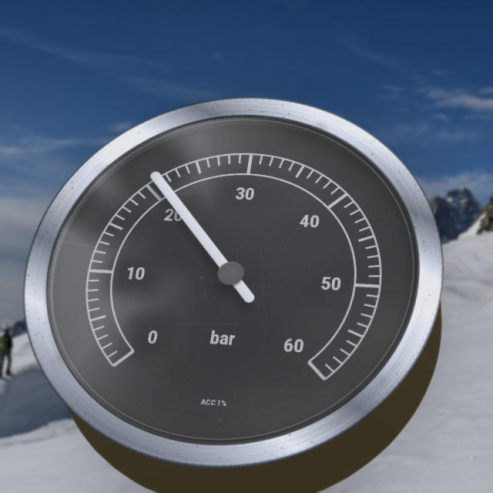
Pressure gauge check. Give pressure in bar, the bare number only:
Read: 21
